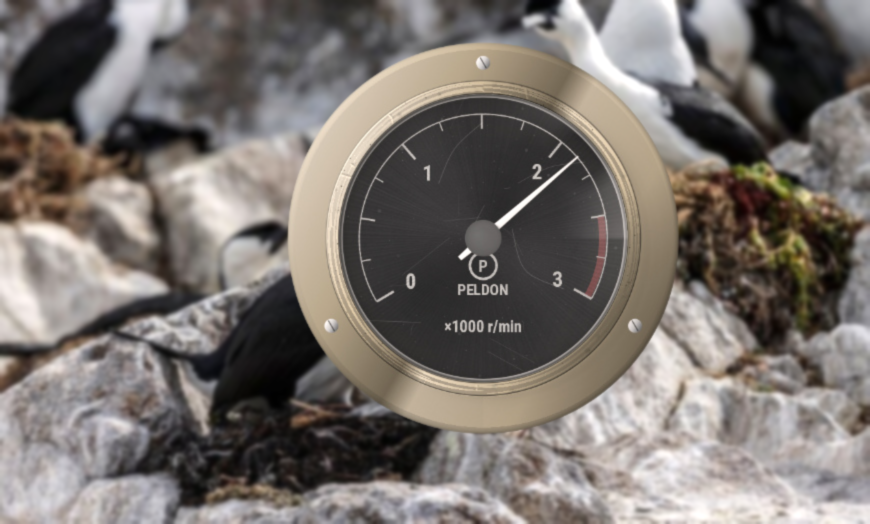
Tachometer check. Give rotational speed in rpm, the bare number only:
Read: 2125
